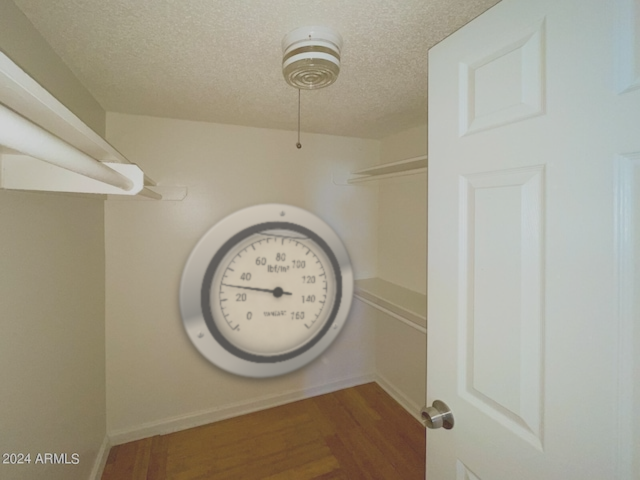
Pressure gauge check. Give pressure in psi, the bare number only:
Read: 30
